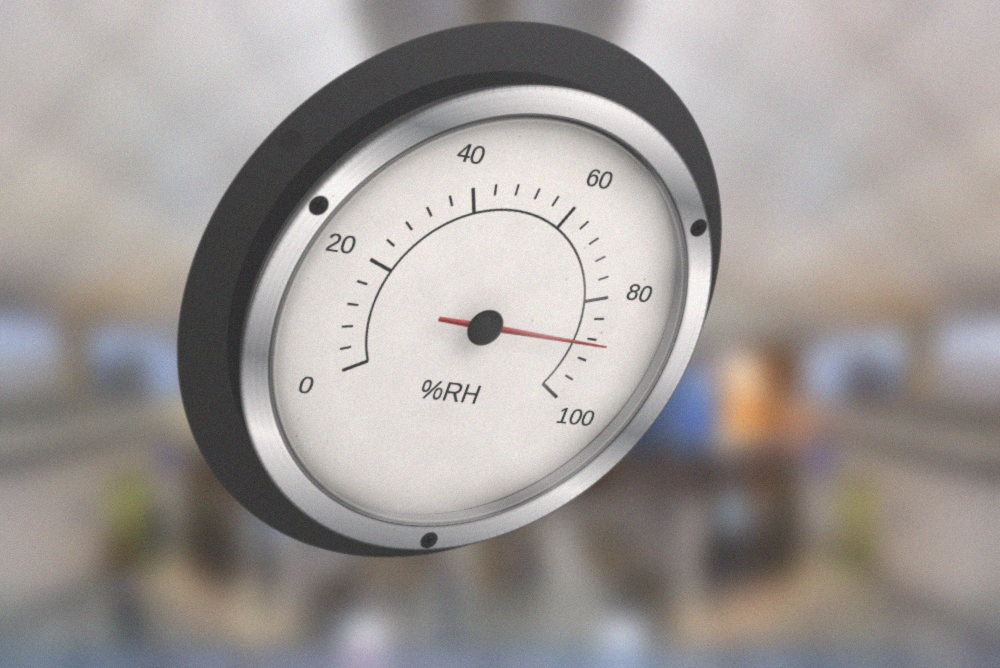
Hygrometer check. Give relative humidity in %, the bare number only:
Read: 88
